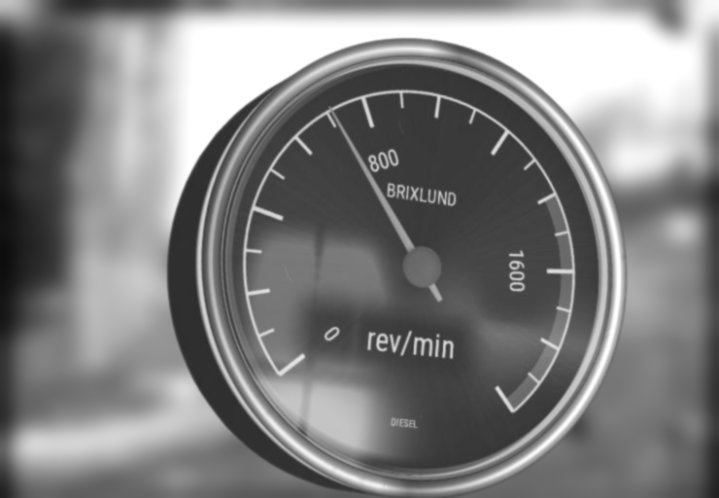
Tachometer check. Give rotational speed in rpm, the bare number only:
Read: 700
